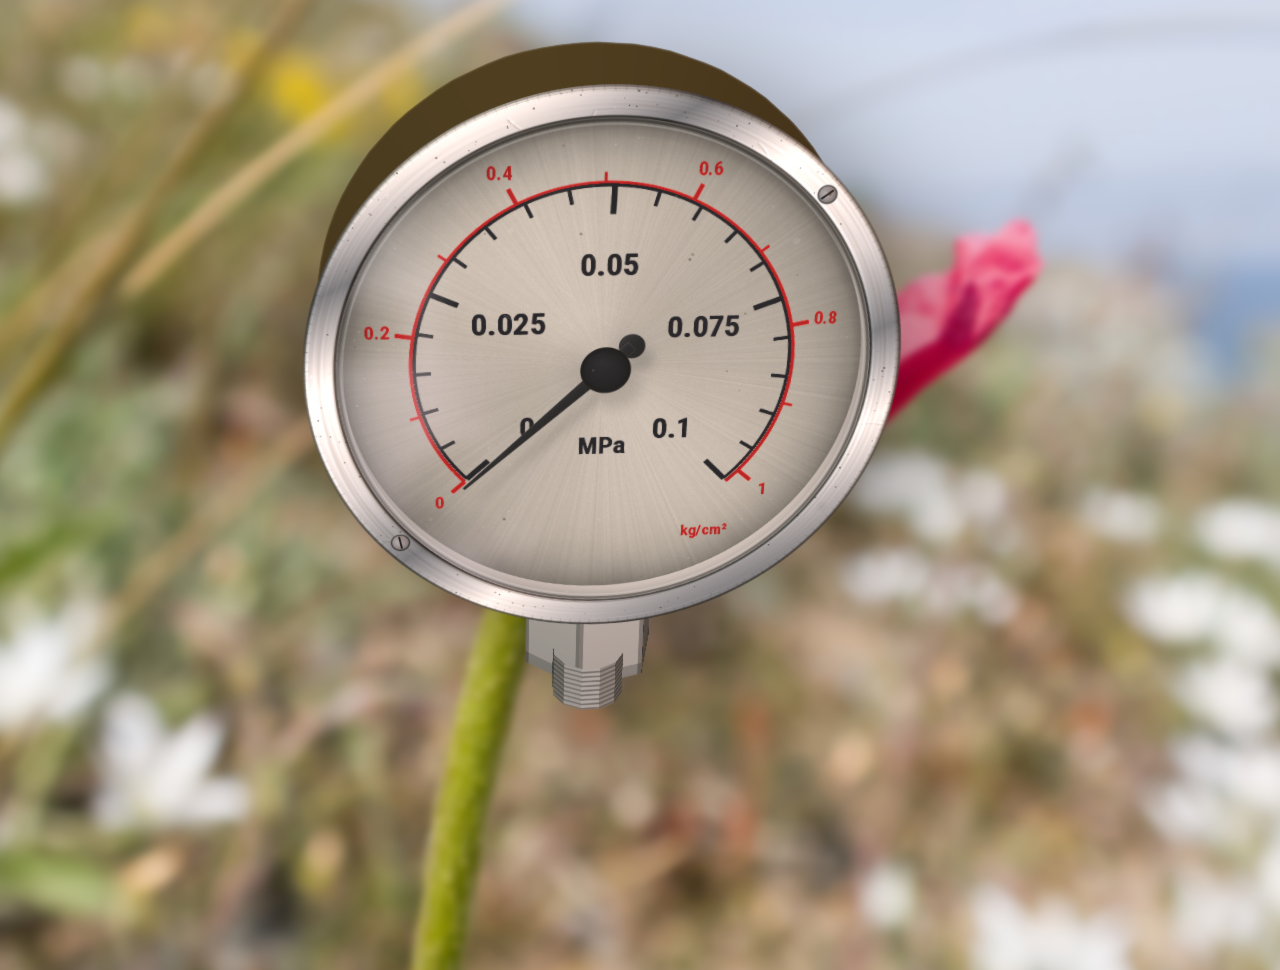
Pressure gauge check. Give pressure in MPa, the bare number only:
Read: 0
